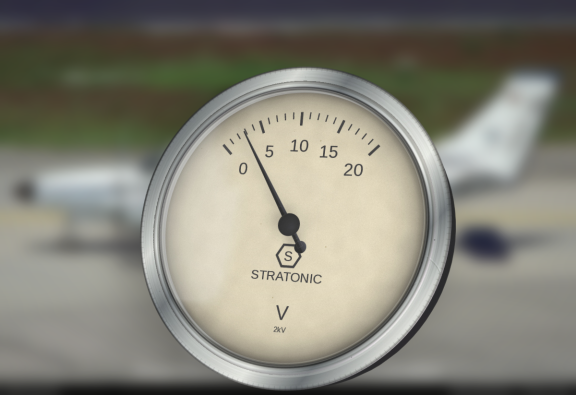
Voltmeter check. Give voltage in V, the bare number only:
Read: 3
